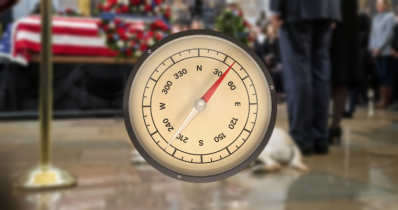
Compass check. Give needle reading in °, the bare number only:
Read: 40
